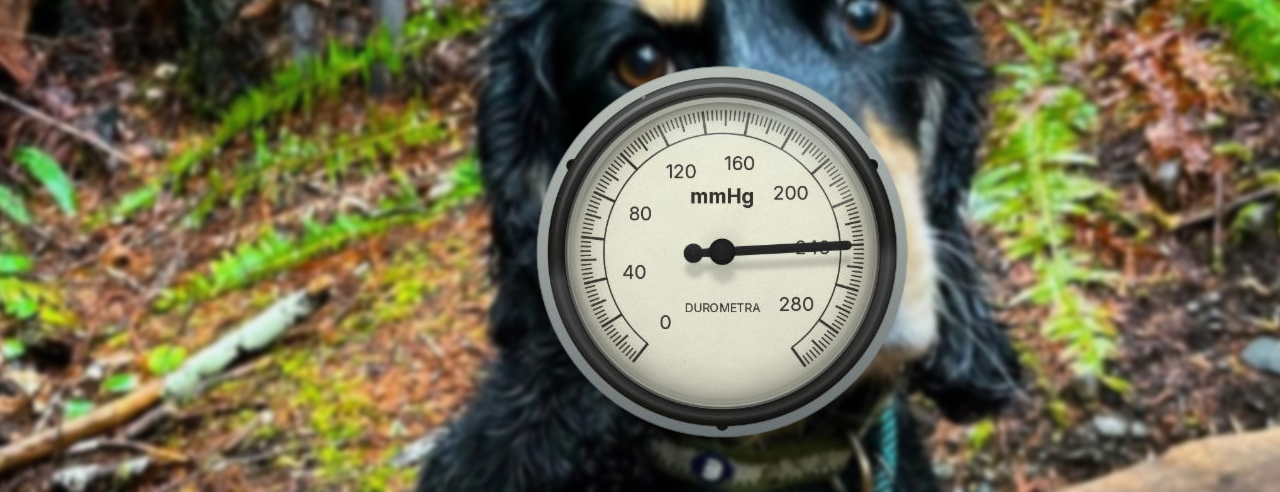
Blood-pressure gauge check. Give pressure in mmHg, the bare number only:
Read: 240
